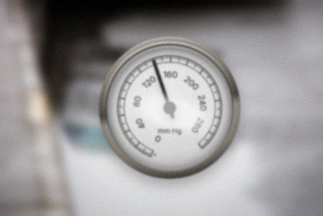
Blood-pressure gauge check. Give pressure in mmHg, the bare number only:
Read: 140
